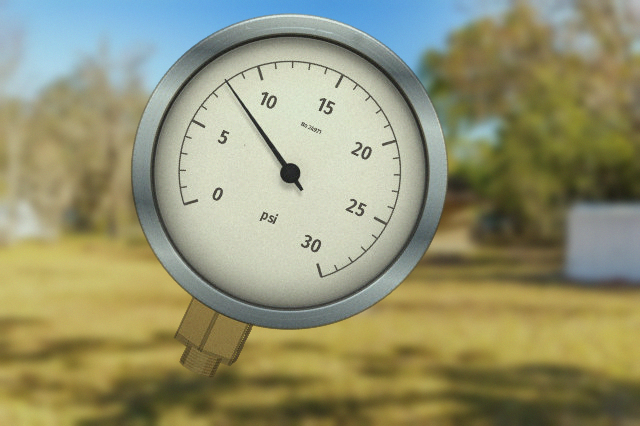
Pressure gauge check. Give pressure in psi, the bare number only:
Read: 8
